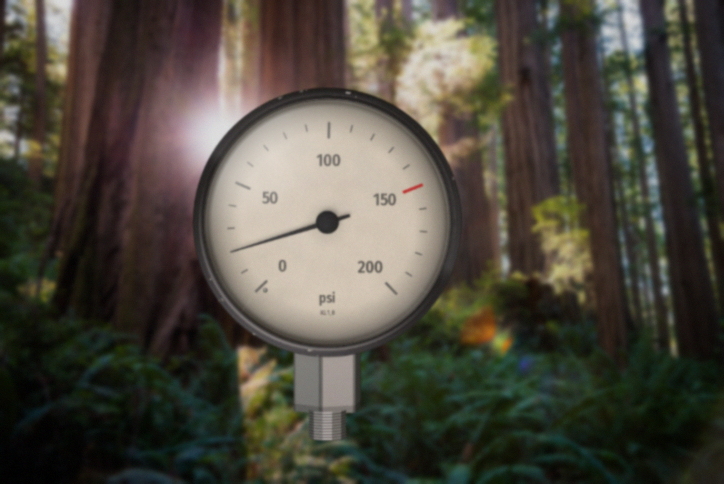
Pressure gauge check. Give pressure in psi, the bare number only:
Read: 20
